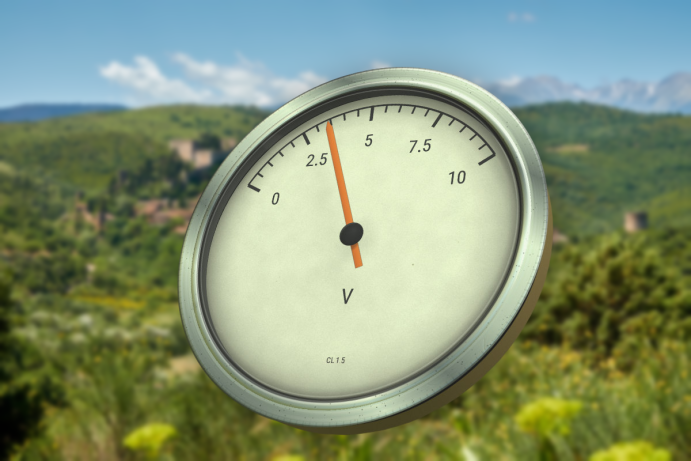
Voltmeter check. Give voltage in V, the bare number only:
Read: 3.5
